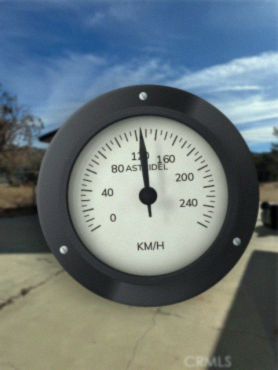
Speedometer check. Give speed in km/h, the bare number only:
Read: 125
